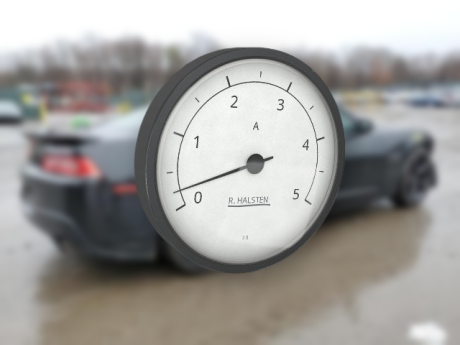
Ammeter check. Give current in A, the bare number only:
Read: 0.25
